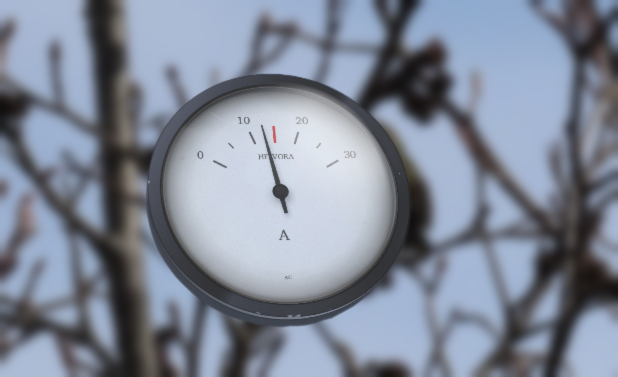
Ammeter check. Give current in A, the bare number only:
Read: 12.5
